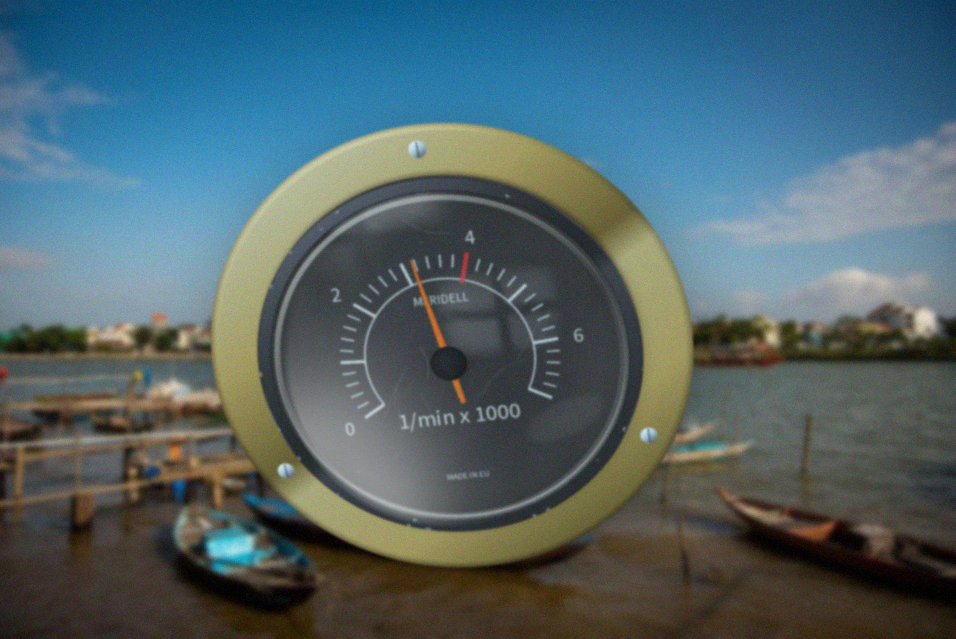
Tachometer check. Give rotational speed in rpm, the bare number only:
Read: 3200
